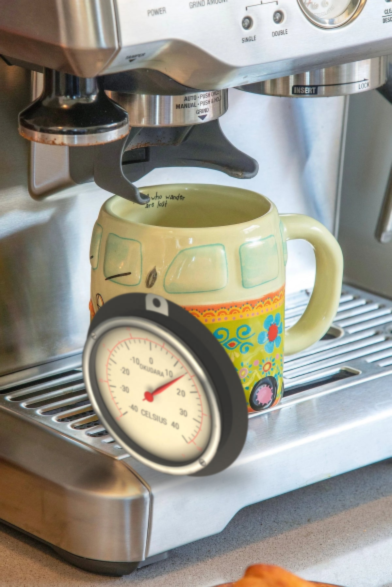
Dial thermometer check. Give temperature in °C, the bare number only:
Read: 14
